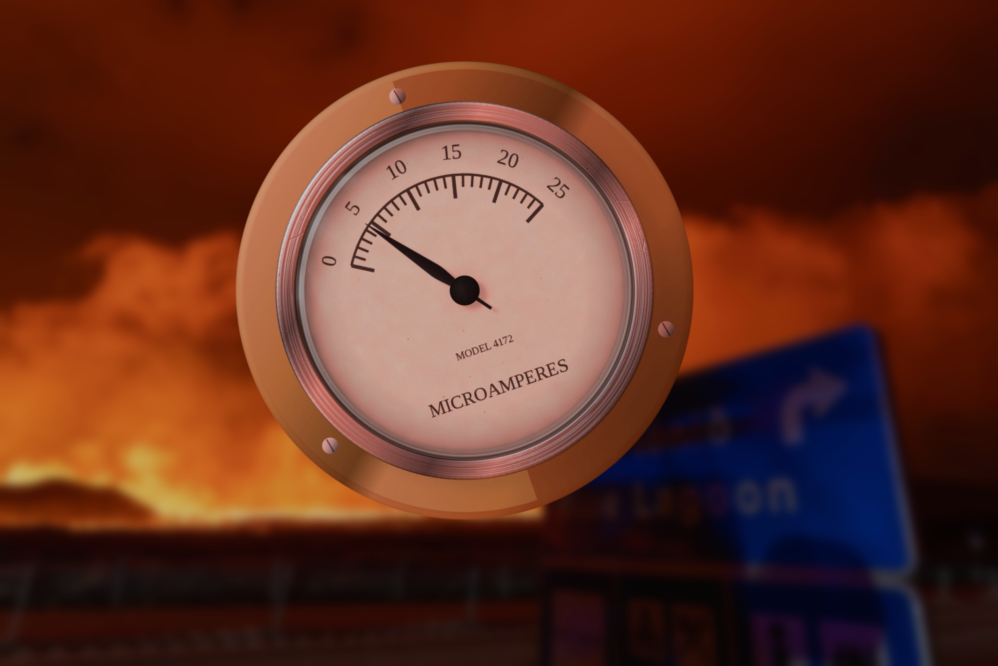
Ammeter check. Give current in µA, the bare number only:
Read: 4.5
